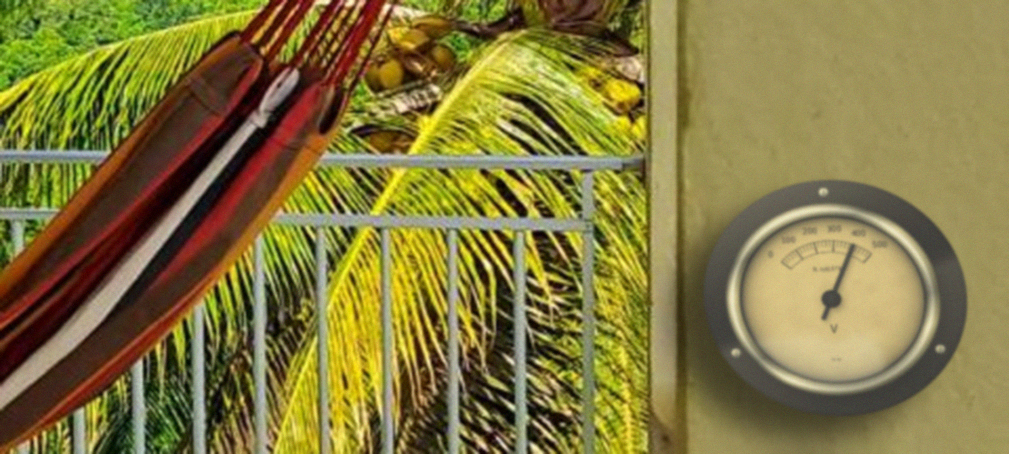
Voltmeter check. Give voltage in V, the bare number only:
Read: 400
